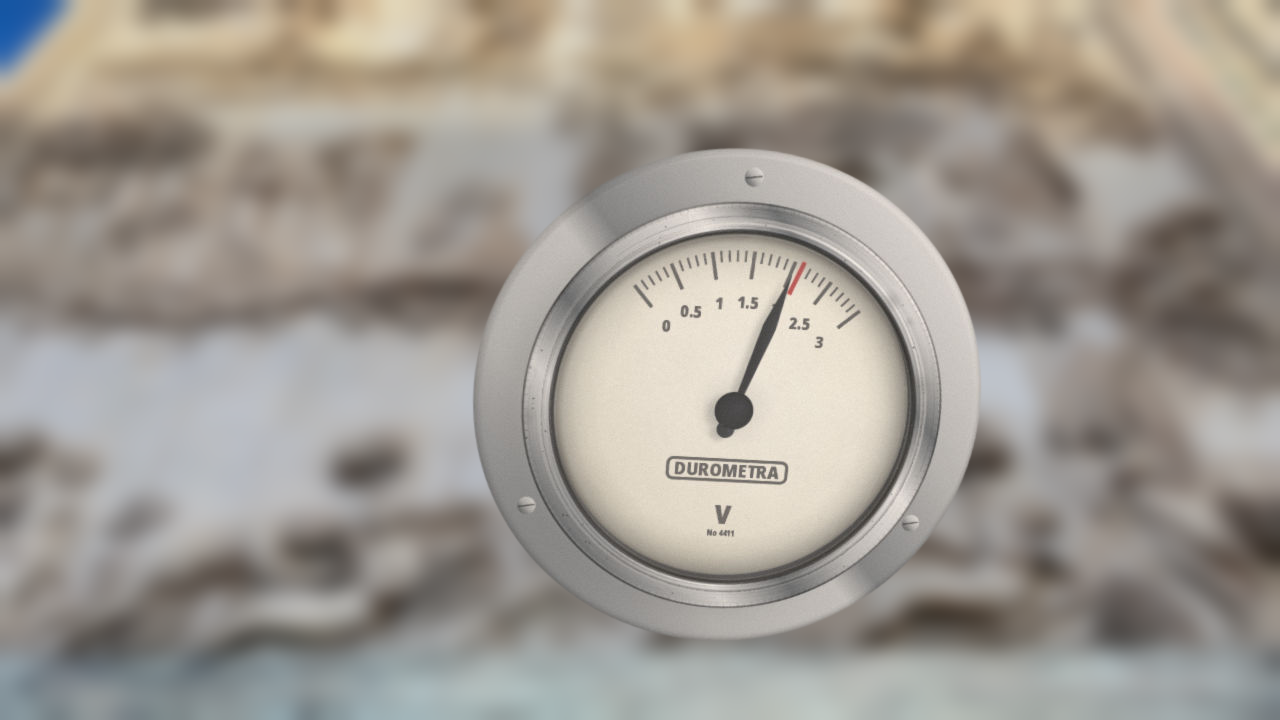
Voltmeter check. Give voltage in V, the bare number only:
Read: 2
